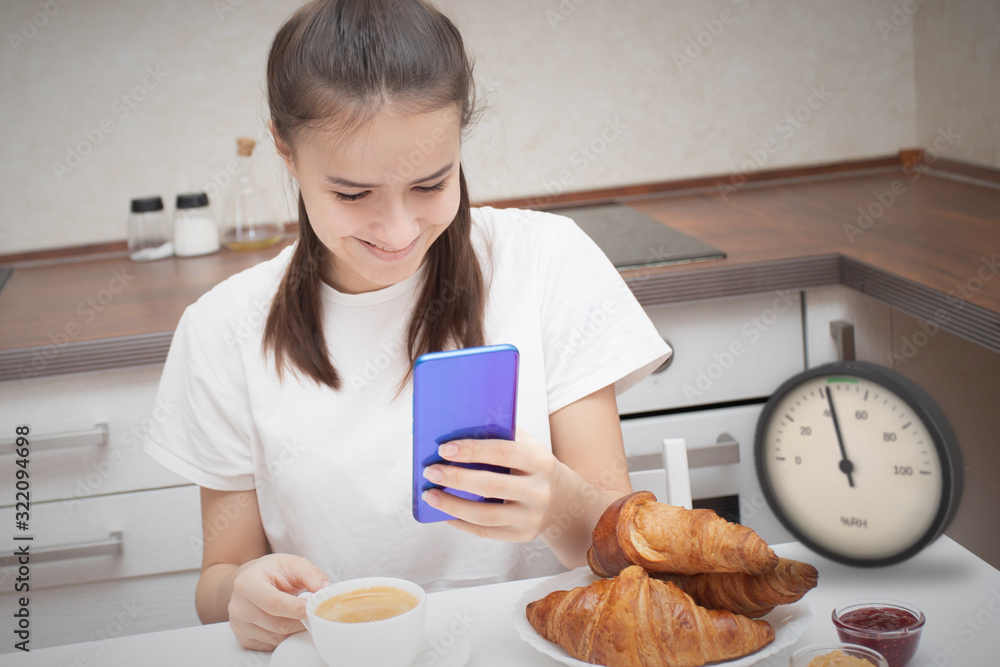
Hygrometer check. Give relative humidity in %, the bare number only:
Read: 44
